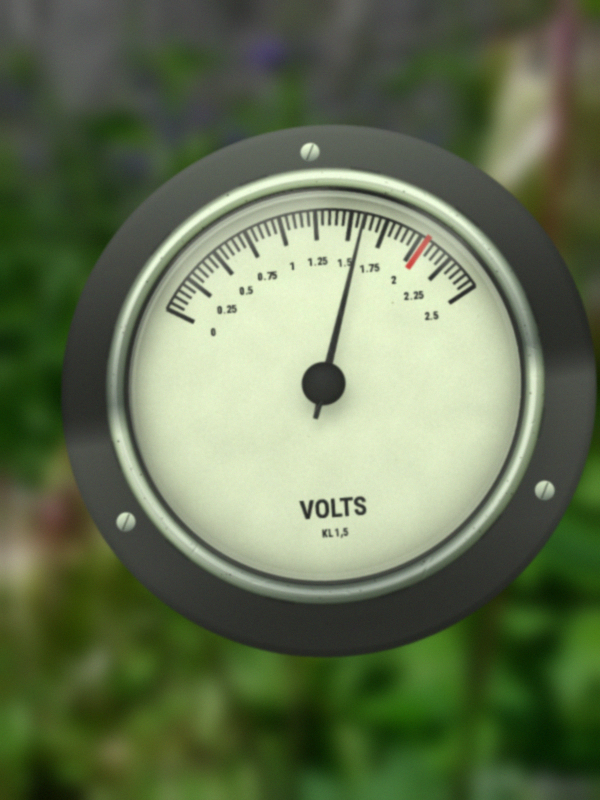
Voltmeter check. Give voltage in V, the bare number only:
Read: 1.6
